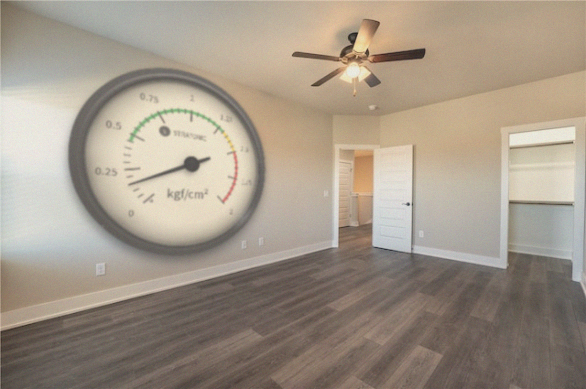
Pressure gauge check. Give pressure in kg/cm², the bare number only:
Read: 0.15
